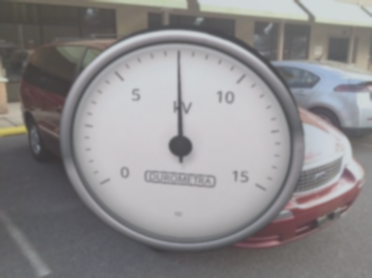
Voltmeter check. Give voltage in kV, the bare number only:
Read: 7.5
